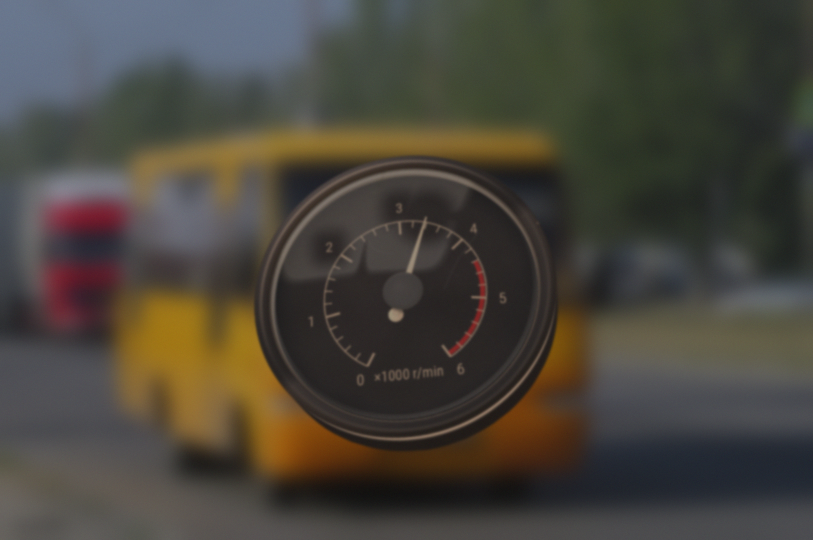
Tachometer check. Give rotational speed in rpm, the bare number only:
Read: 3400
